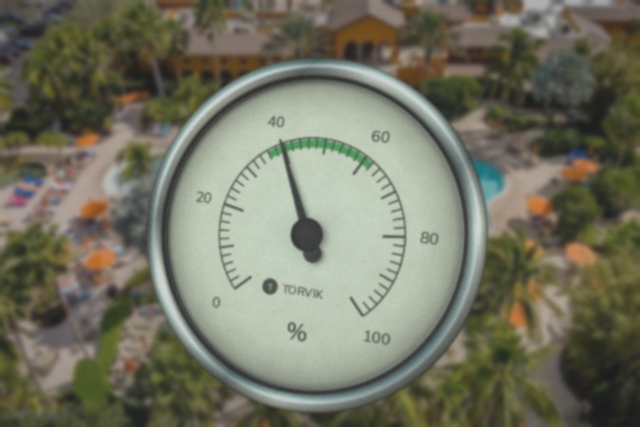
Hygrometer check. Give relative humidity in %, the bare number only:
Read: 40
